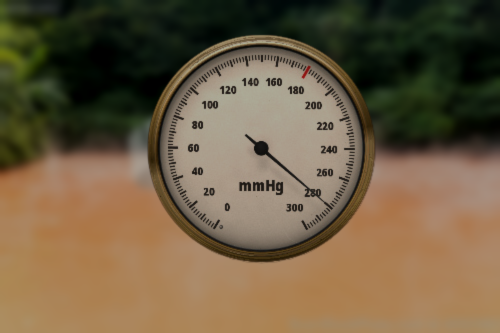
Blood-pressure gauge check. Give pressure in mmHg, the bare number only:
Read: 280
